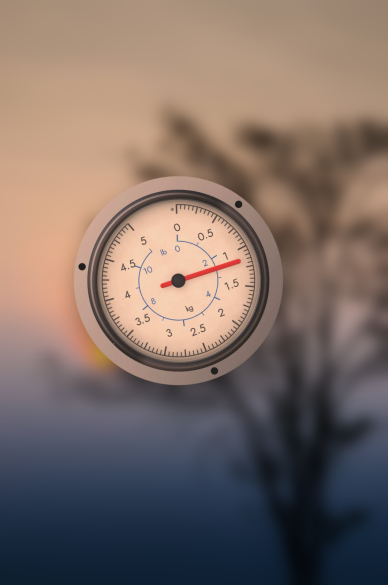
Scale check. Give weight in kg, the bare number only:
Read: 1.15
